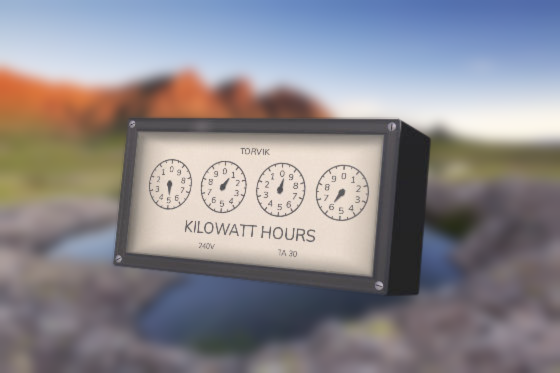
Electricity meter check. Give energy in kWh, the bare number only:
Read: 5096
